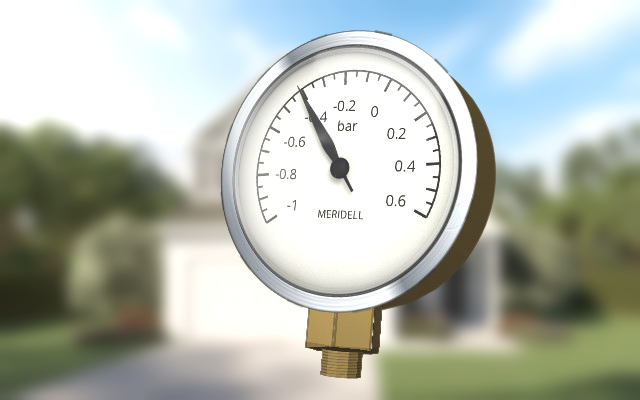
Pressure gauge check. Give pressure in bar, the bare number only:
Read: -0.4
